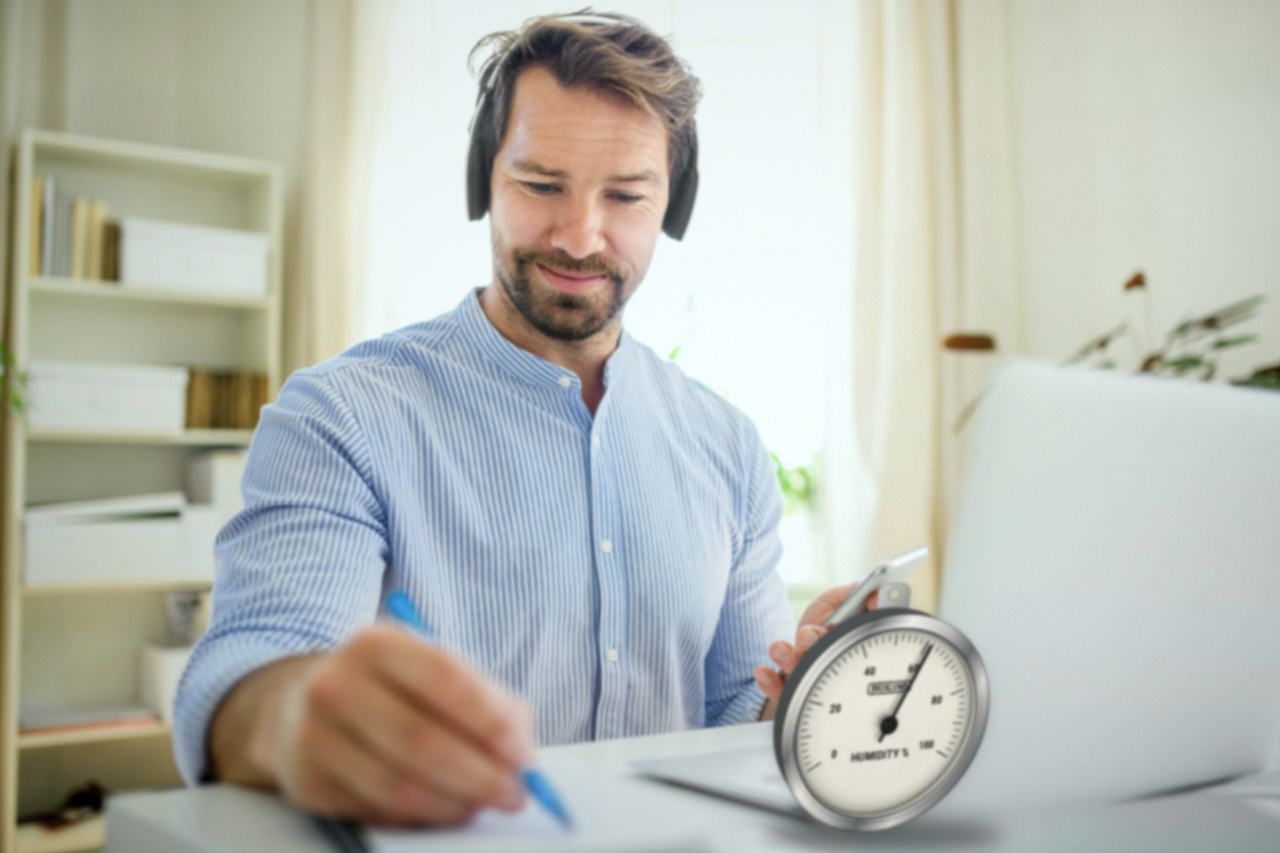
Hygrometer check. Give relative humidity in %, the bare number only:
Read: 60
